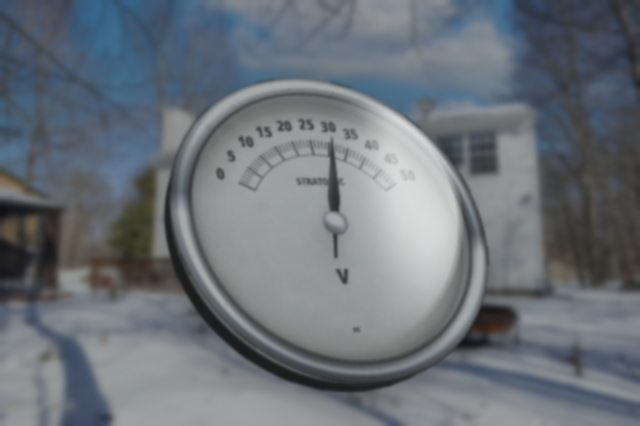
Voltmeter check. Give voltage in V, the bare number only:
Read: 30
